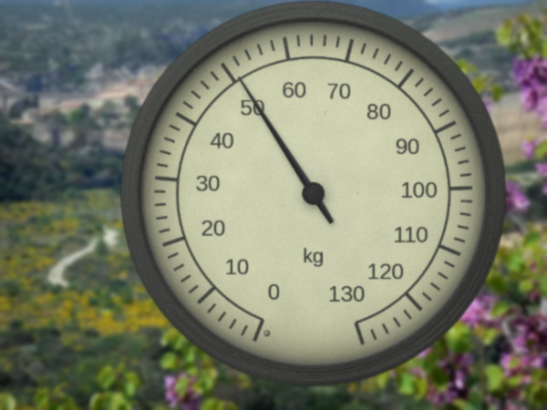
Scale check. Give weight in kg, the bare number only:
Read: 51
